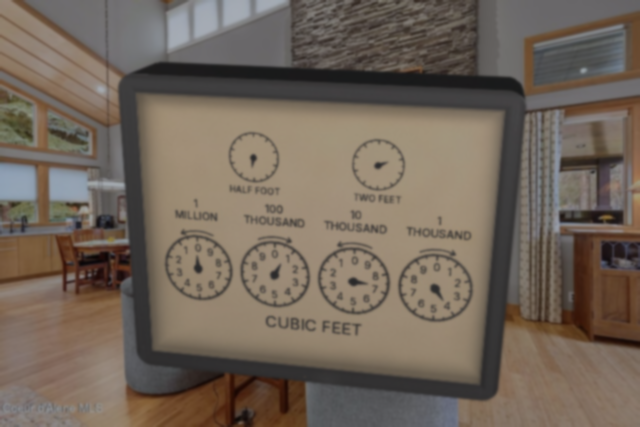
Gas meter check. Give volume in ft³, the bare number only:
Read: 7400
